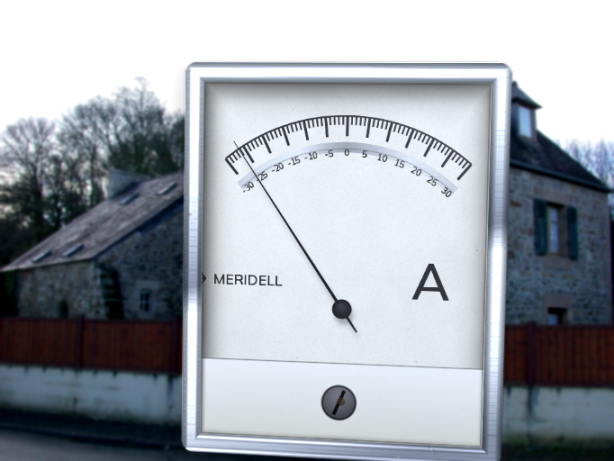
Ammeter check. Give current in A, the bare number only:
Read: -26
